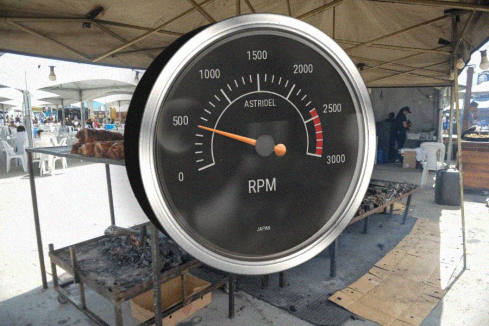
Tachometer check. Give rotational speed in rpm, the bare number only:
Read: 500
